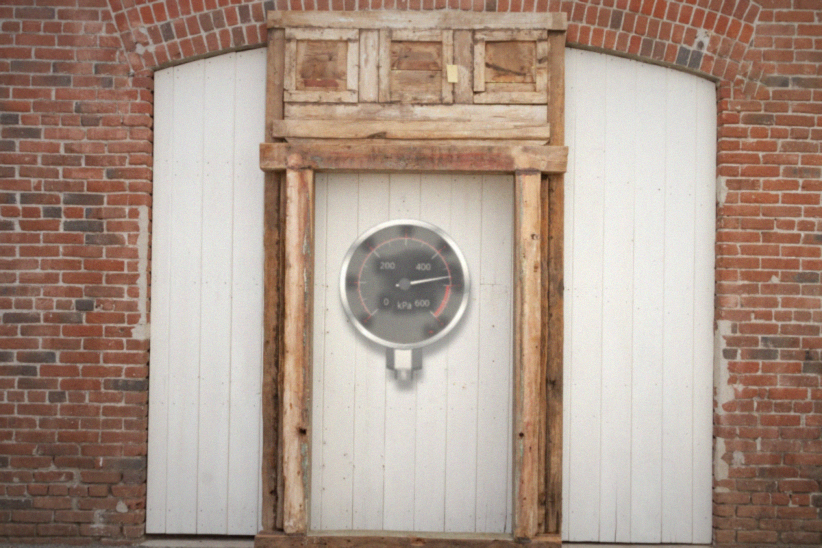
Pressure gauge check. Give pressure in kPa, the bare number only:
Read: 475
